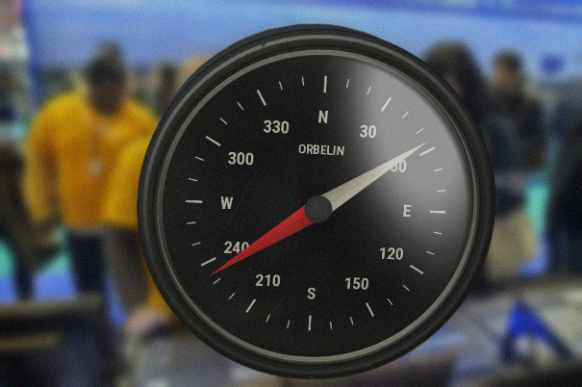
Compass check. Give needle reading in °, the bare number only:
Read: 235
